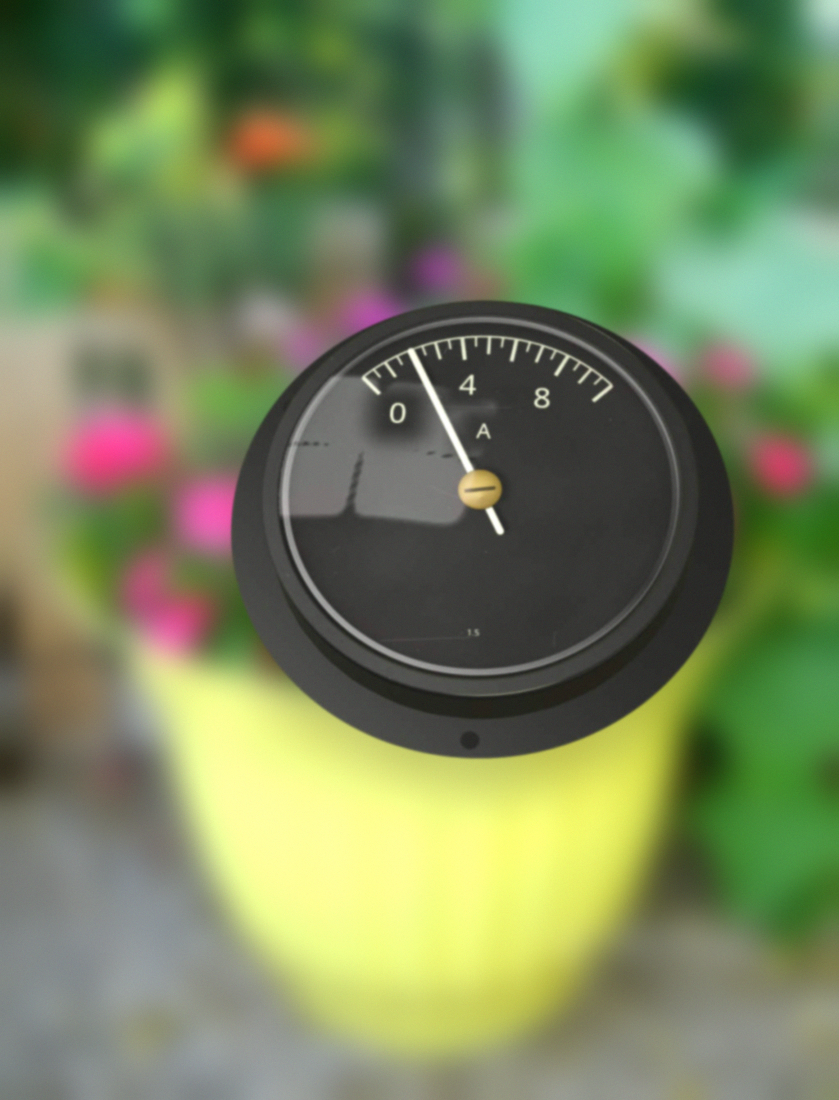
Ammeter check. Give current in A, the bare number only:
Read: 2
